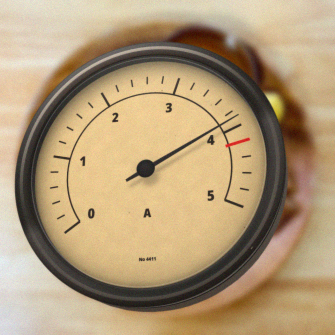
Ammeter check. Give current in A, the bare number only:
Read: 3.9
